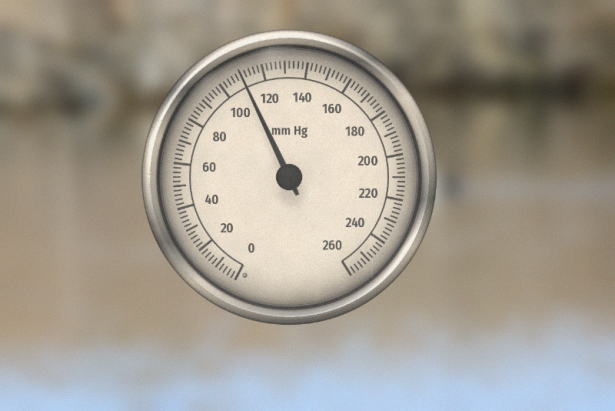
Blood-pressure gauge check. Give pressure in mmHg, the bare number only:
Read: 110
